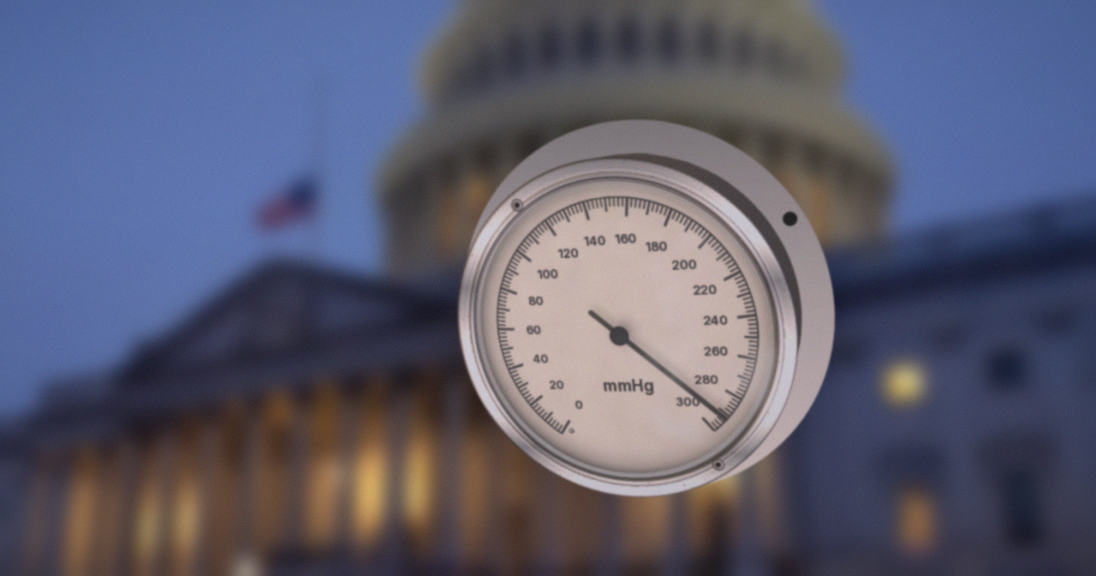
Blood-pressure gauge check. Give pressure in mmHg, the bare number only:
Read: 290
